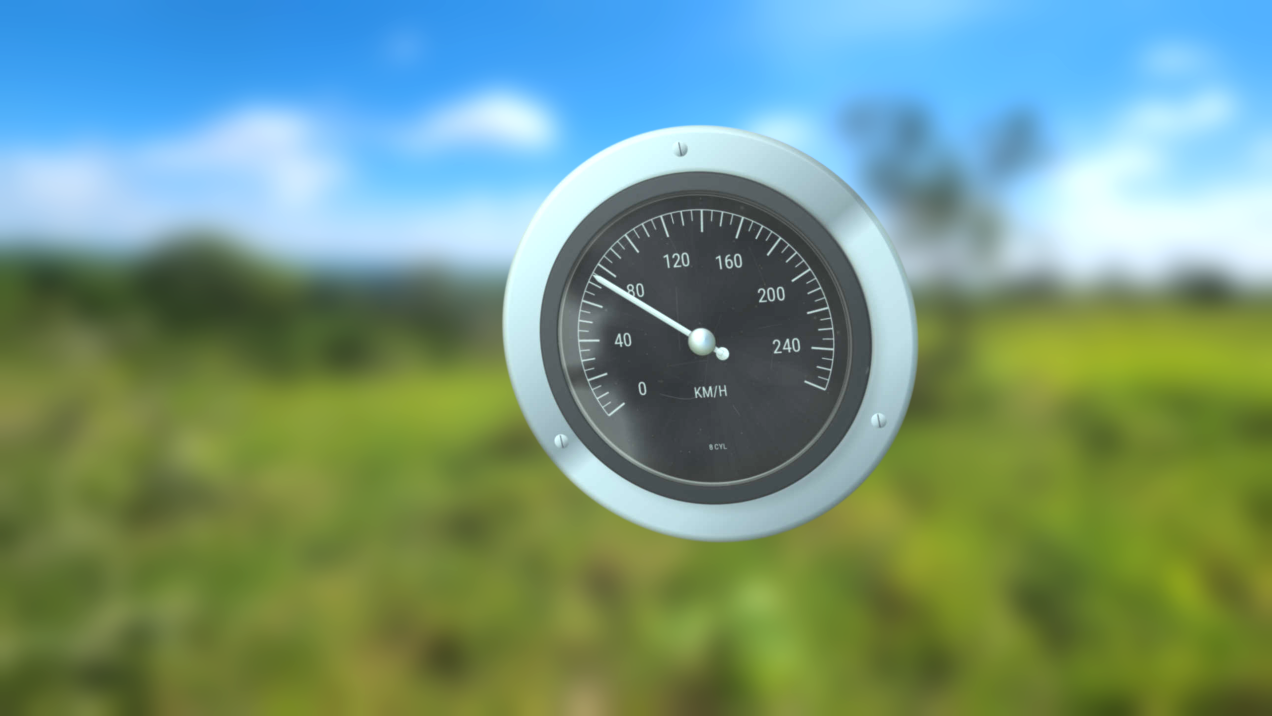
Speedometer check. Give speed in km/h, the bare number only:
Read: 75
